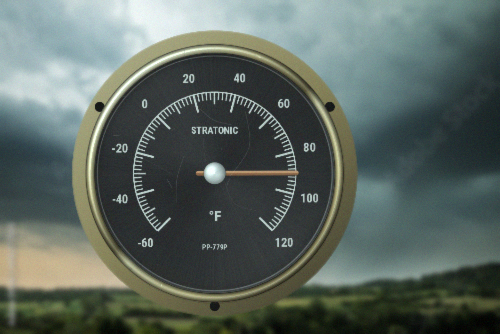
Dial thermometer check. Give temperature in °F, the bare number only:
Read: 90
